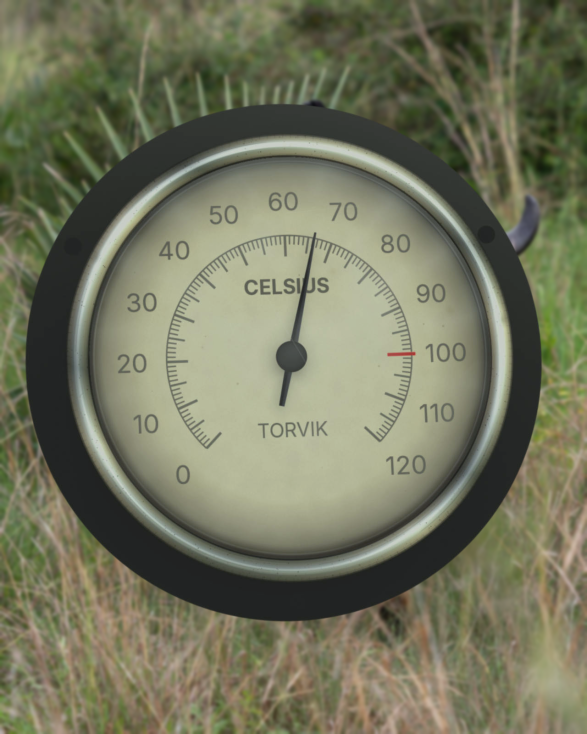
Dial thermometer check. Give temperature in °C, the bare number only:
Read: 66
